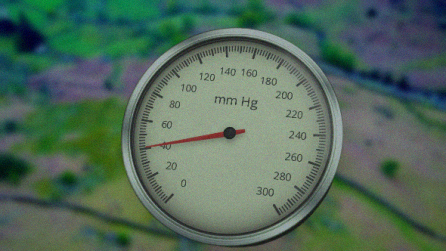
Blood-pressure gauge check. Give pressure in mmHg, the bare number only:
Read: 40
